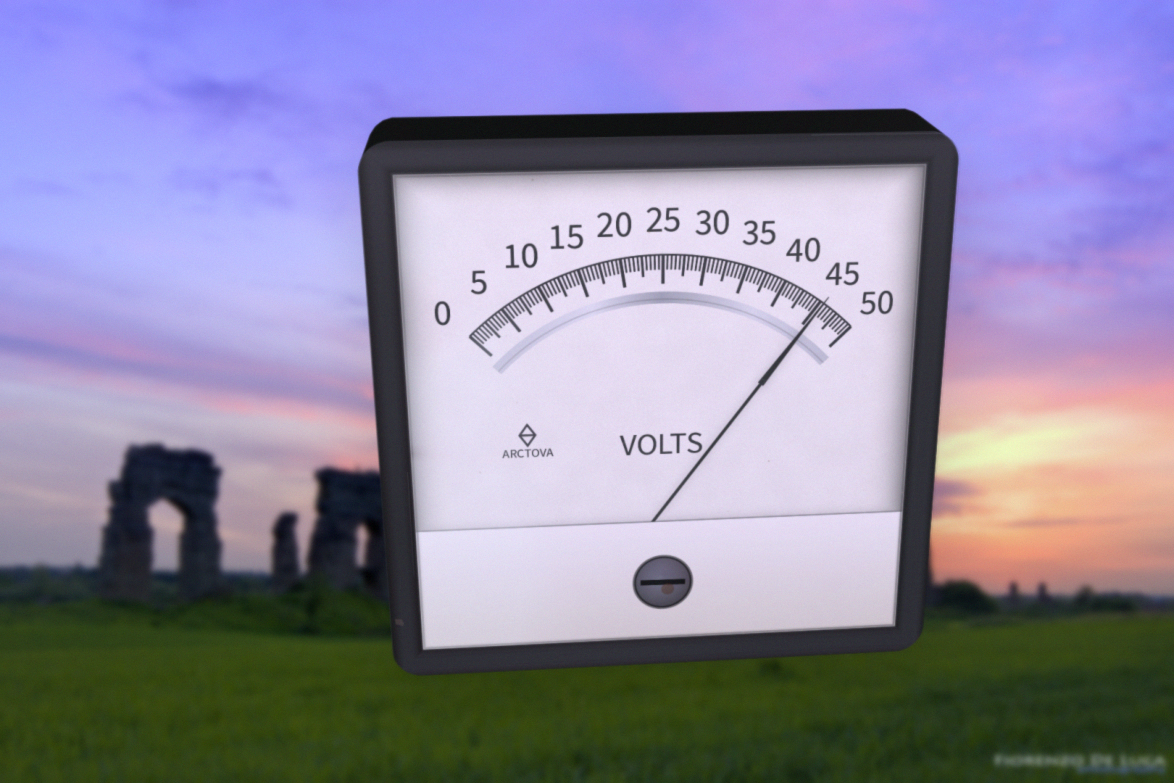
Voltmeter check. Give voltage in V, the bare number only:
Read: 45
